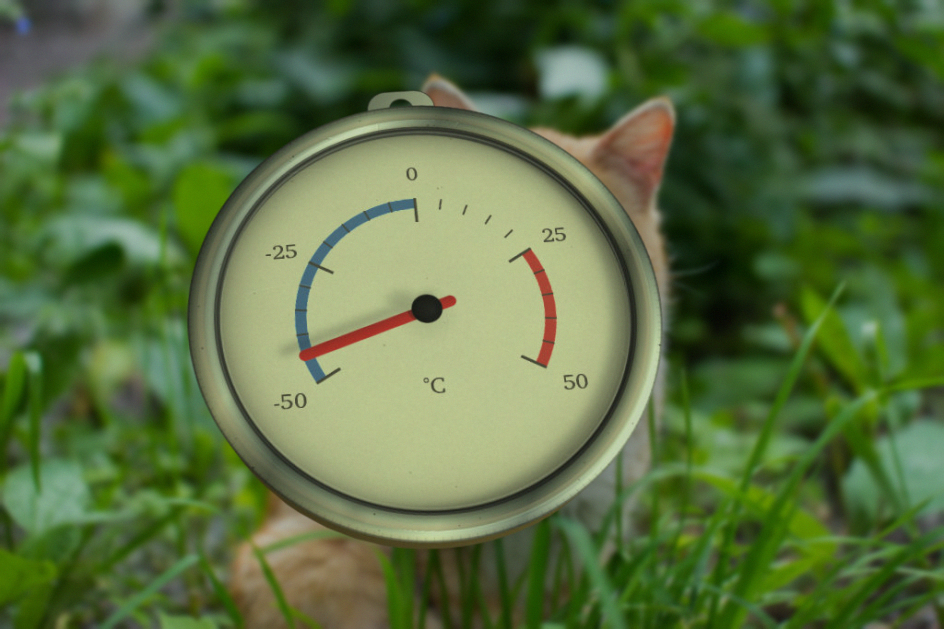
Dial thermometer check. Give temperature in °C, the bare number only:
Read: -45
